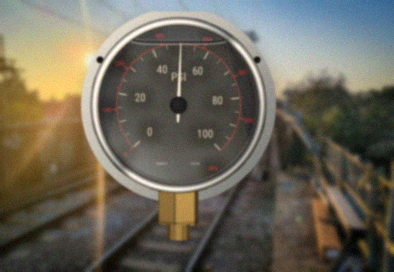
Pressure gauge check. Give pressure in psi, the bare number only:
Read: 50
